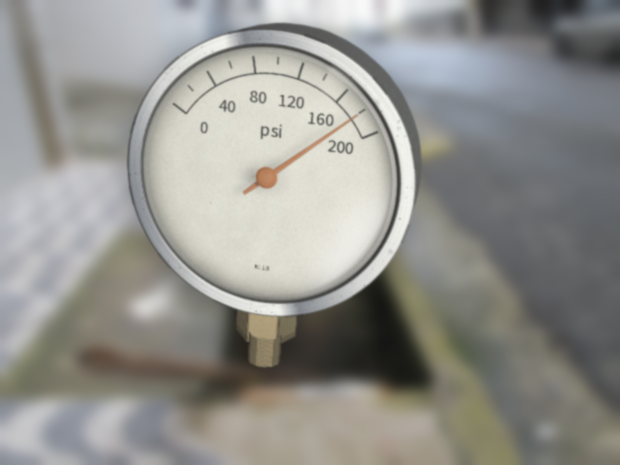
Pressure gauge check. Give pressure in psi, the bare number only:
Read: 180
